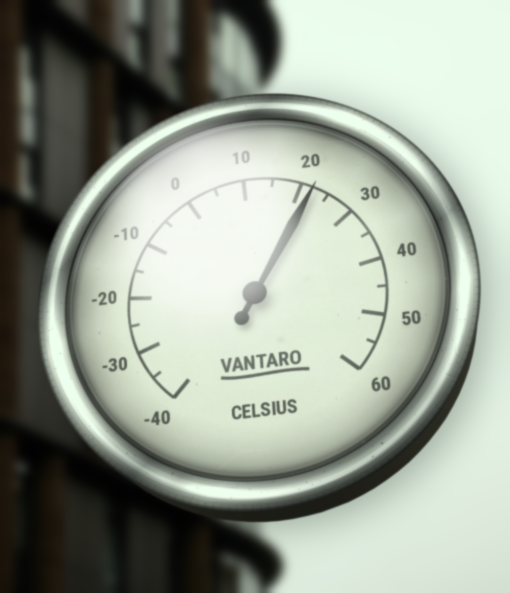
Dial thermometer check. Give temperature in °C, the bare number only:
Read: 22.5
